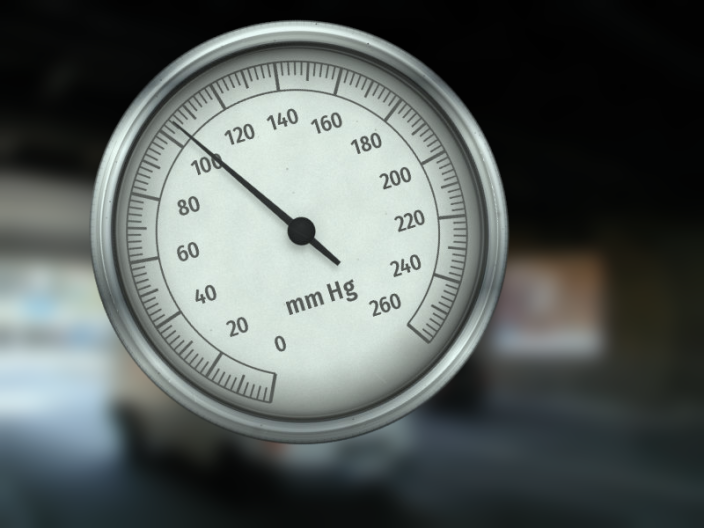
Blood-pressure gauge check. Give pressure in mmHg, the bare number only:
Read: 104
